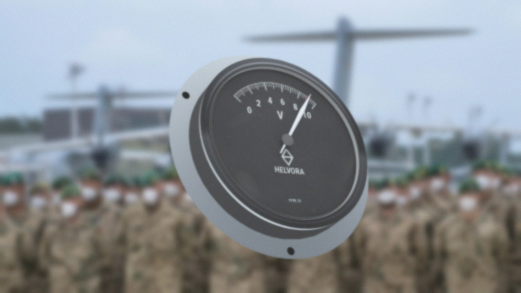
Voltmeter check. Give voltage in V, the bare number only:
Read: 9
